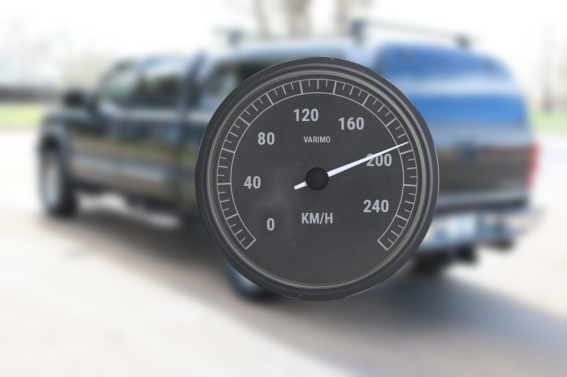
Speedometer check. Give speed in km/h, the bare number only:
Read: 195
